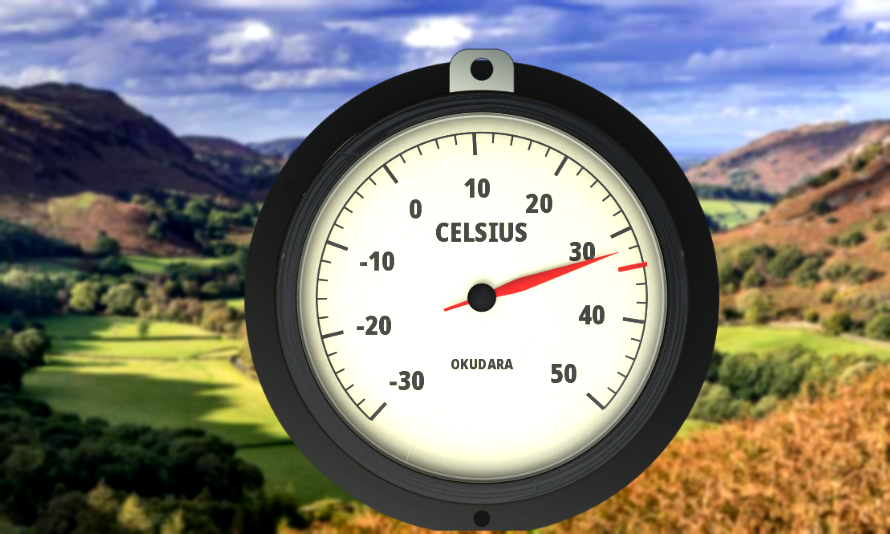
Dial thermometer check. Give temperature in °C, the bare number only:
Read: 32
